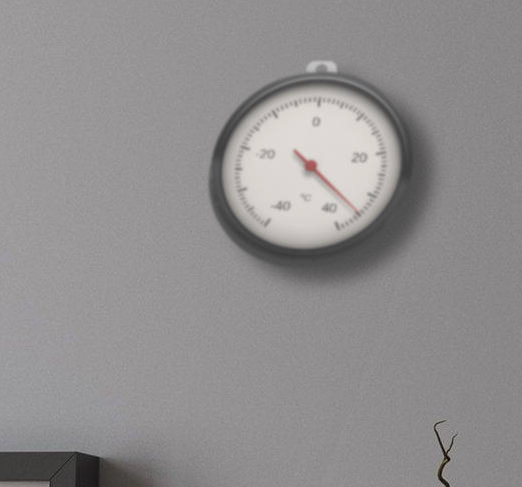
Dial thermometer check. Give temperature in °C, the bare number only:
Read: 35
